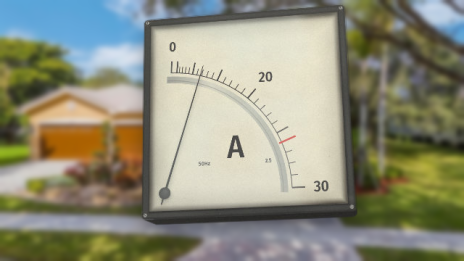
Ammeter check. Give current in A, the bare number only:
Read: 12
